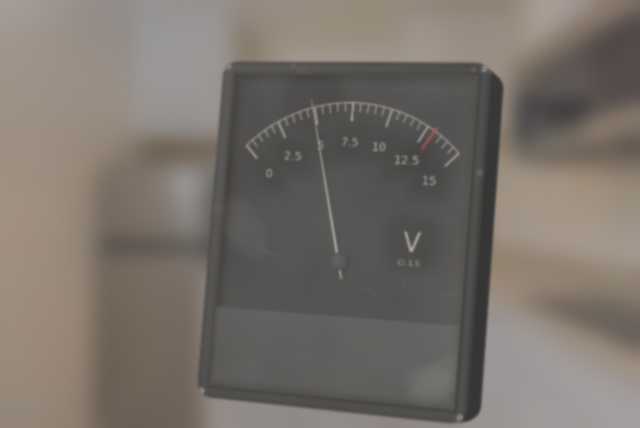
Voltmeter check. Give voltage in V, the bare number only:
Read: 5
